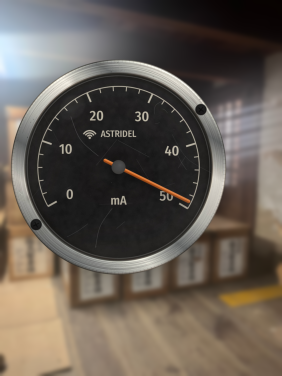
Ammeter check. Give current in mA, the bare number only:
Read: 49
